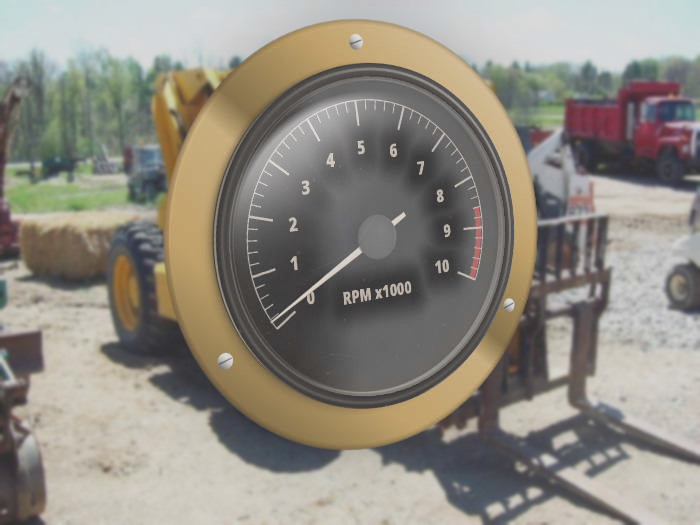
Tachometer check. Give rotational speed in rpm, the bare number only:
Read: 200
